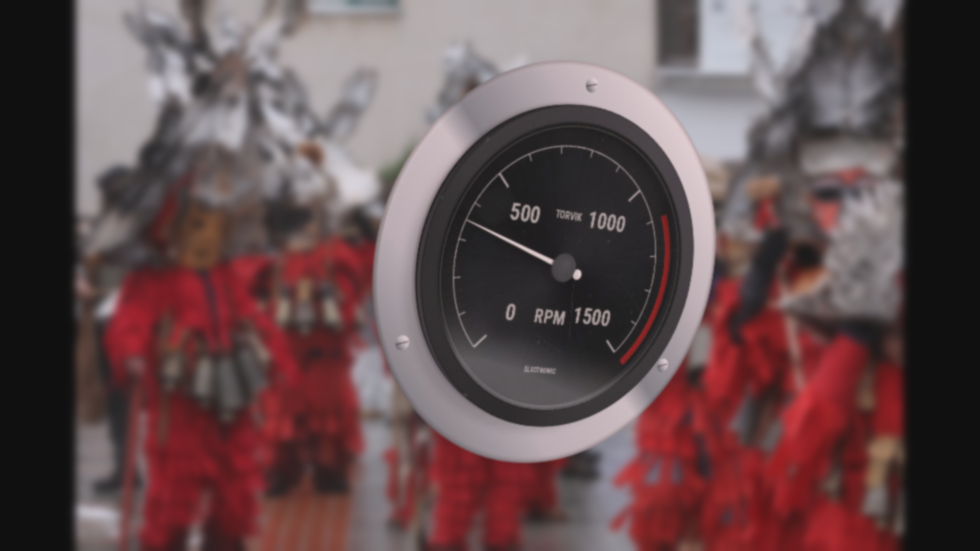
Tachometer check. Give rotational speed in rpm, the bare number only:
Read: 350
